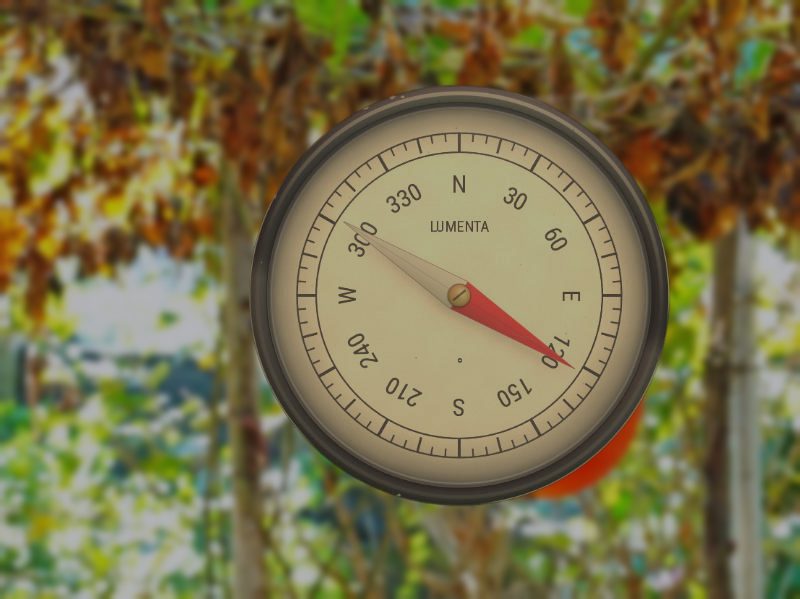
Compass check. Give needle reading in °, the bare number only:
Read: 122.5
